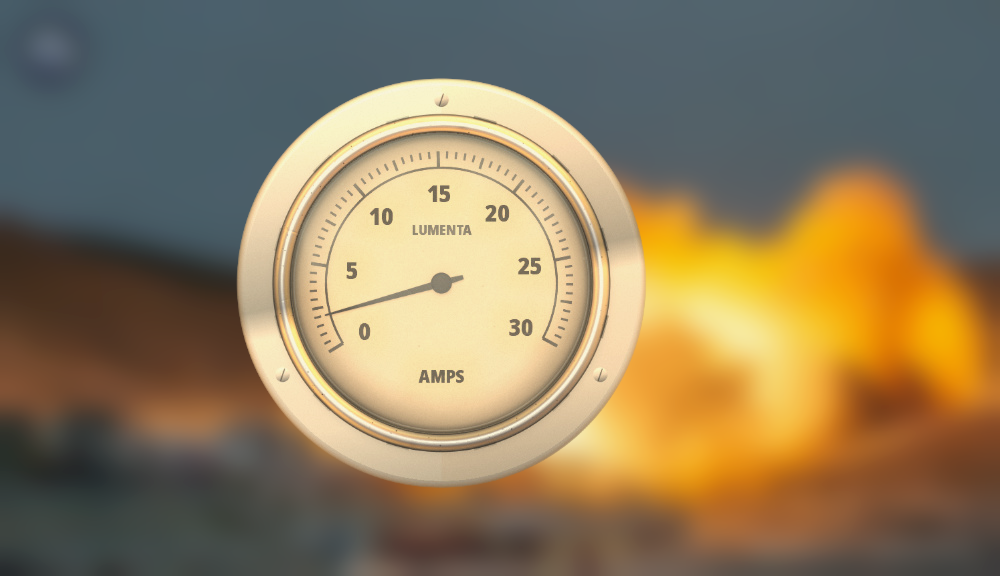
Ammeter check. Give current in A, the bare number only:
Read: 2
